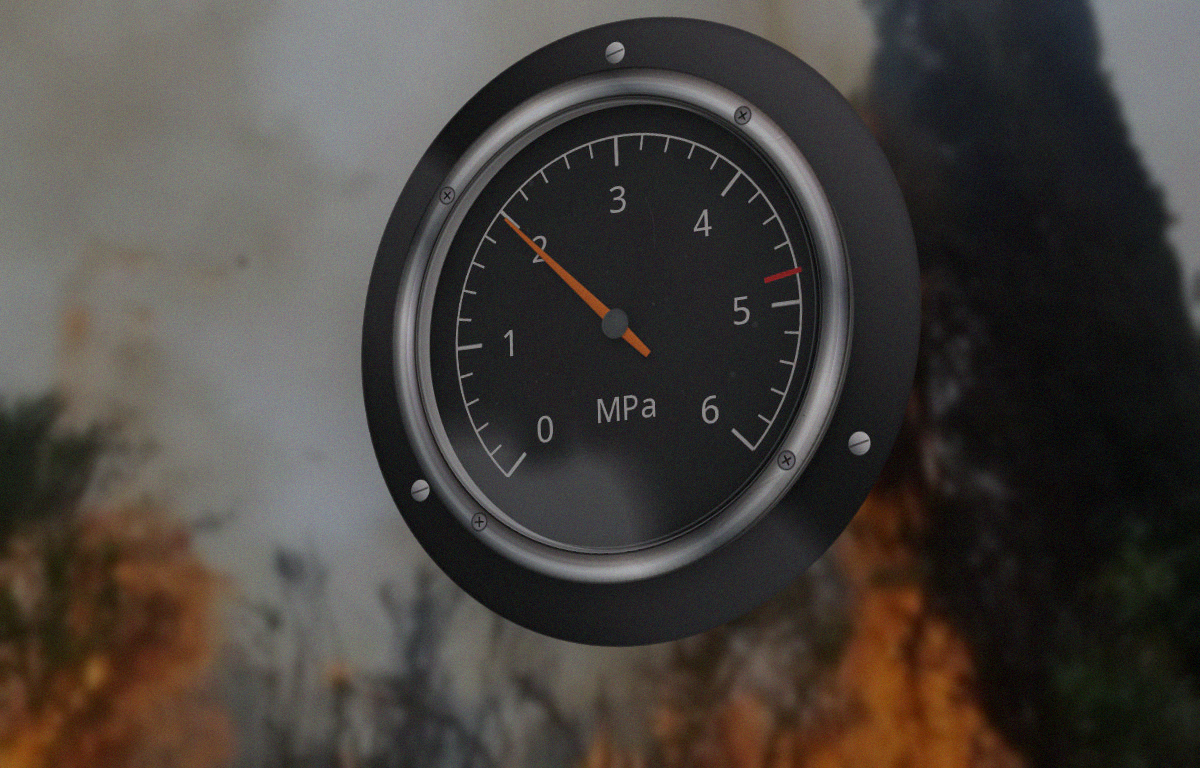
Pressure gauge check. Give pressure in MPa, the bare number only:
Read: 2
